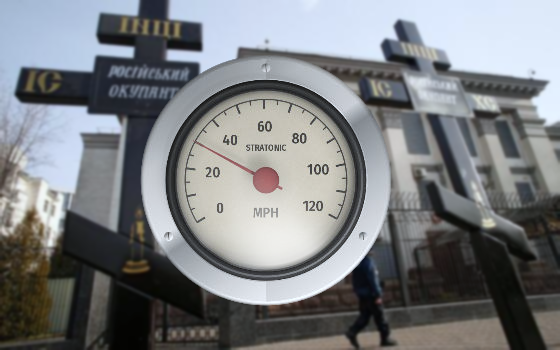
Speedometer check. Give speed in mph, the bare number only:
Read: 30
